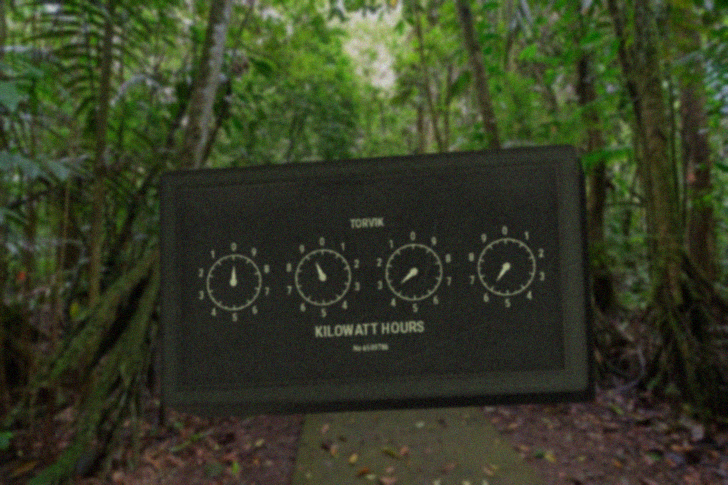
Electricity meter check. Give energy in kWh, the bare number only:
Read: 9936
